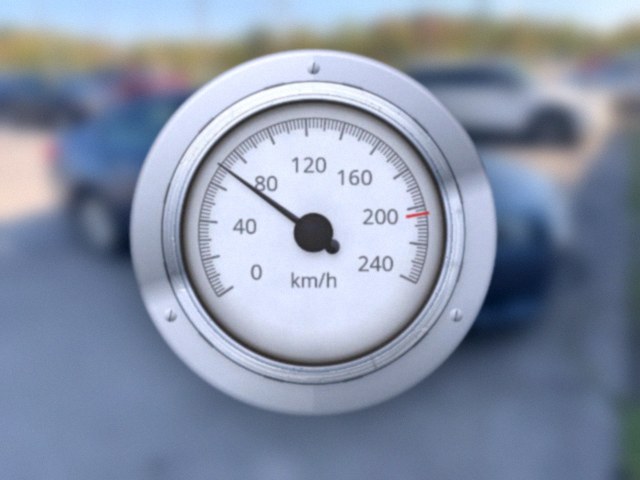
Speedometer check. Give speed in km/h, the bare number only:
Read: 70
